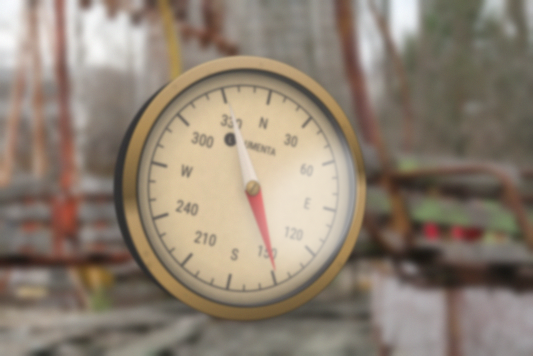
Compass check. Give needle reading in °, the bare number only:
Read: 150
